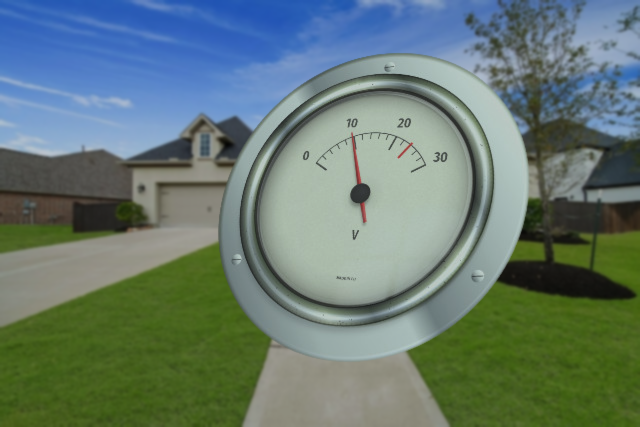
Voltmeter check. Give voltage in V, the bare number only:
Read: 10
